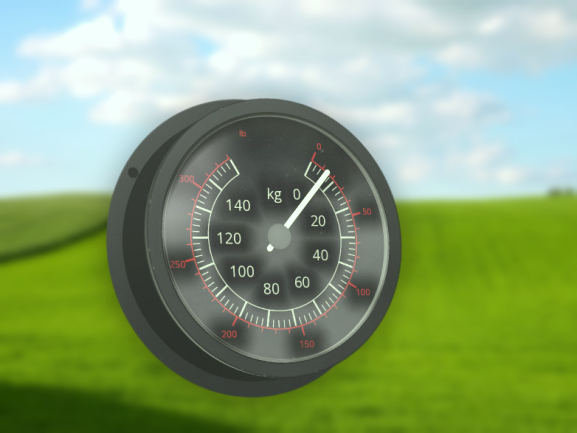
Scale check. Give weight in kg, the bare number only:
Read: 6
